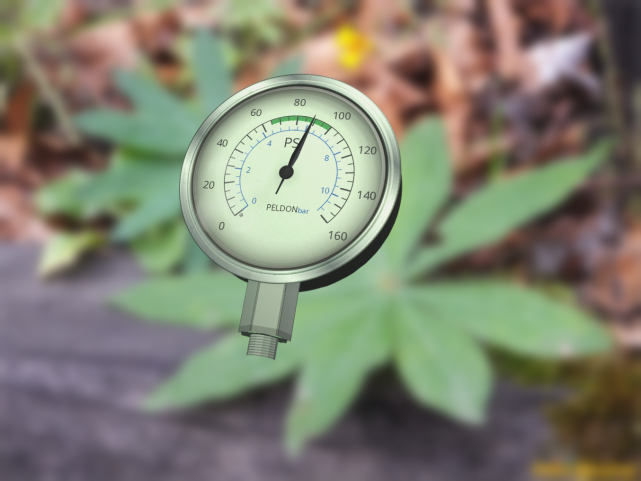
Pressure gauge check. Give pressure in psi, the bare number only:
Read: 90
